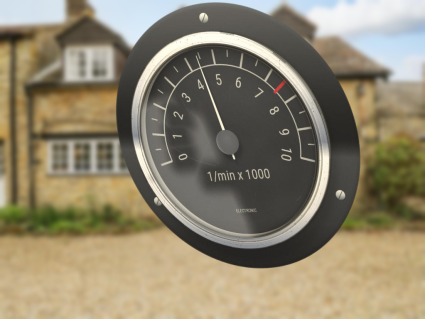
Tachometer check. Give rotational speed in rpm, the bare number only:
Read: 4500
